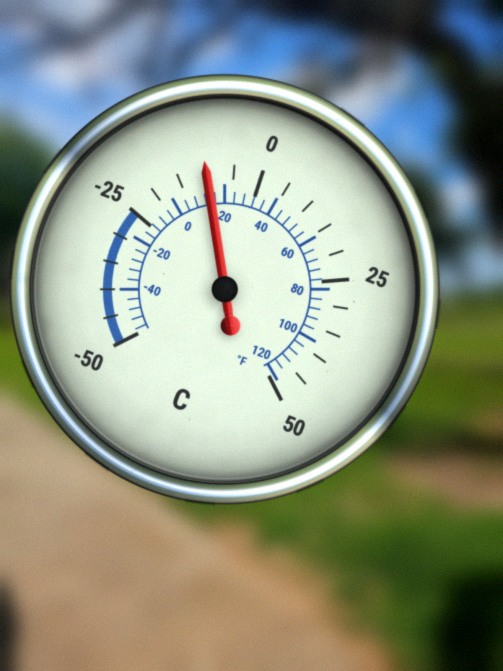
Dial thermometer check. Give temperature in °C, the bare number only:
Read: -10
